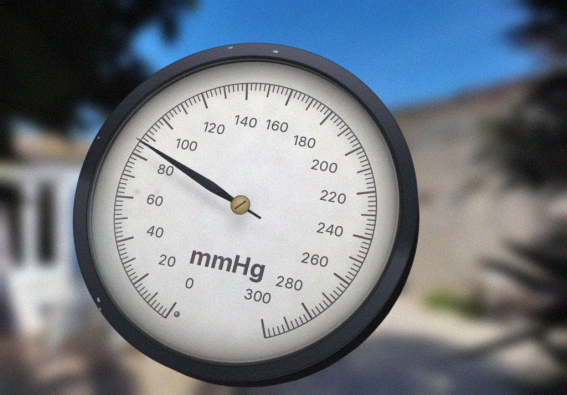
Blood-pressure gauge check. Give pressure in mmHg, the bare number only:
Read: 86
